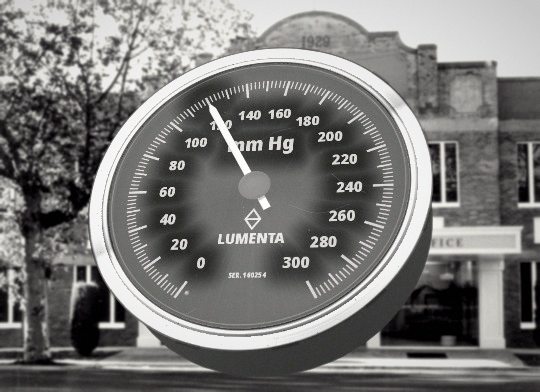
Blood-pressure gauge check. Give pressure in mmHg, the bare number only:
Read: 120
